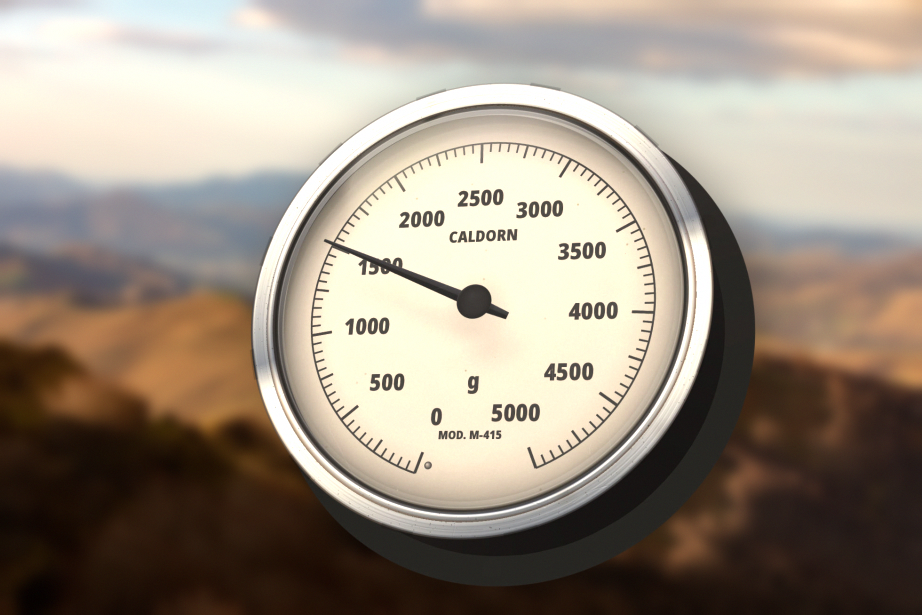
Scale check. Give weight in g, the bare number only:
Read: 1500
